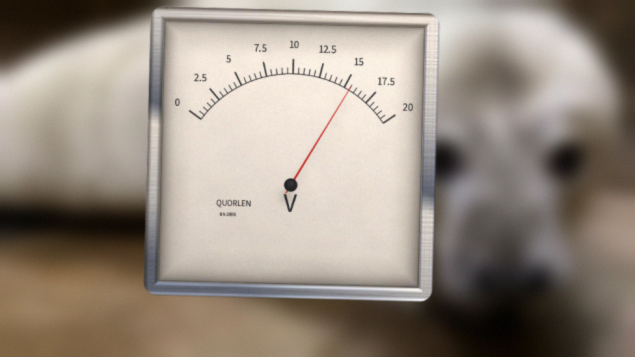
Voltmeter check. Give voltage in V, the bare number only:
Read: 15.5
